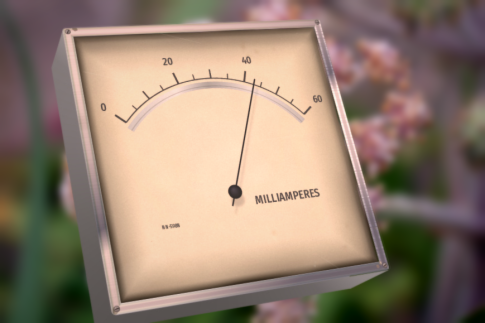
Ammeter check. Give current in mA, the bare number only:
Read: 42.5
